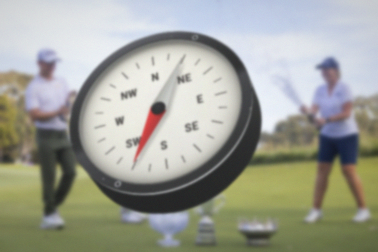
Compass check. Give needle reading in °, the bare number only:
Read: 210
